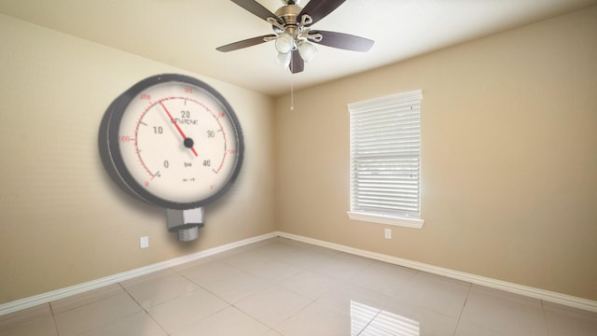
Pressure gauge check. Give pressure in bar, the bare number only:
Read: 15
